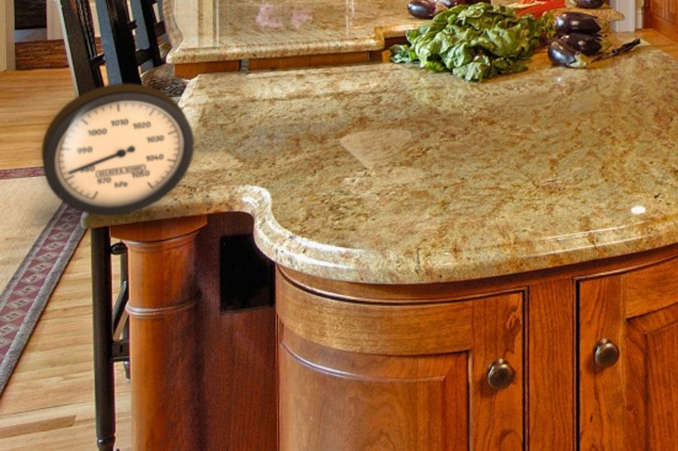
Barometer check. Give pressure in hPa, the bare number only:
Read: 982
